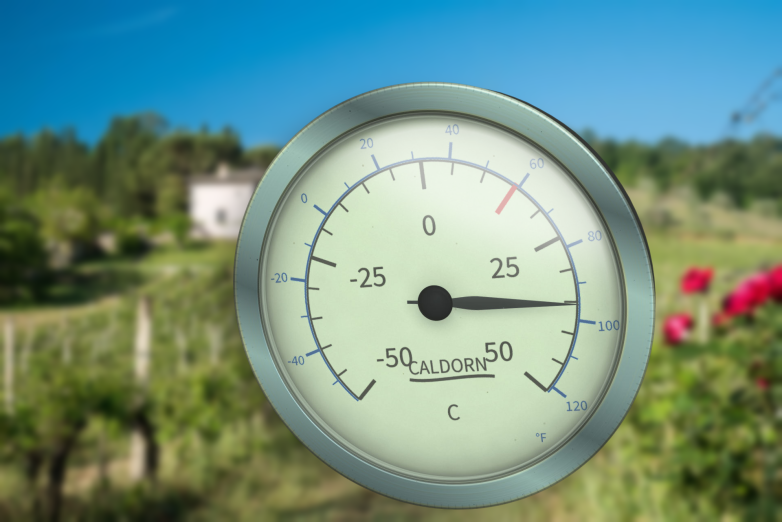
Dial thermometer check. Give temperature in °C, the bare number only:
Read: 35
